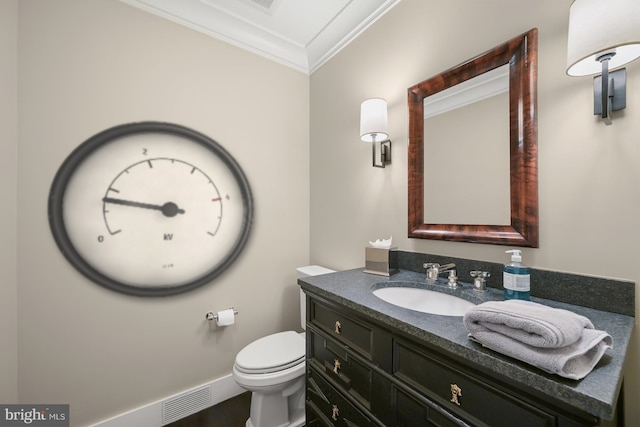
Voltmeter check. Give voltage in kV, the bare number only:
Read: 0.75
